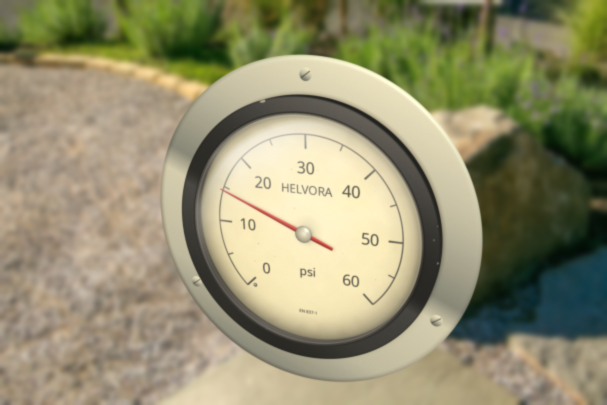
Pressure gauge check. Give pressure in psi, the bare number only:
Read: 15
